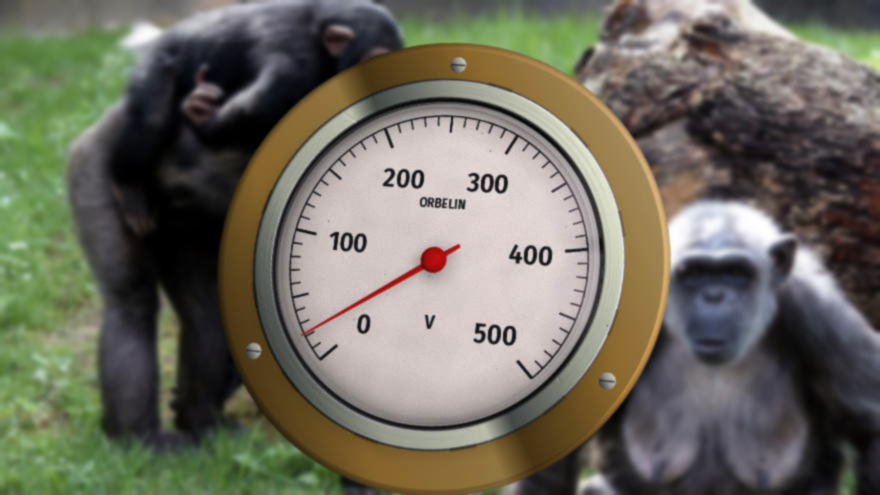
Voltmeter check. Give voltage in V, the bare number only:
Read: 20
